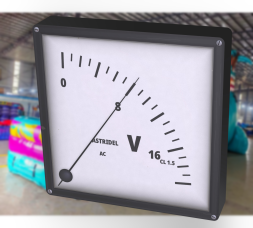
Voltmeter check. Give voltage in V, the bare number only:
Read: 8
